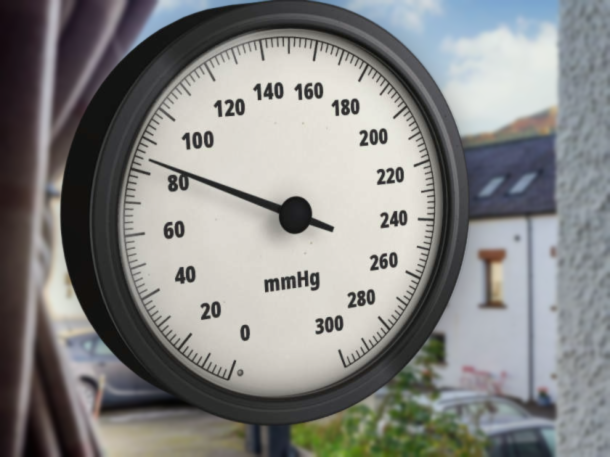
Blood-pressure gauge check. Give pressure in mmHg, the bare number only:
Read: 84
